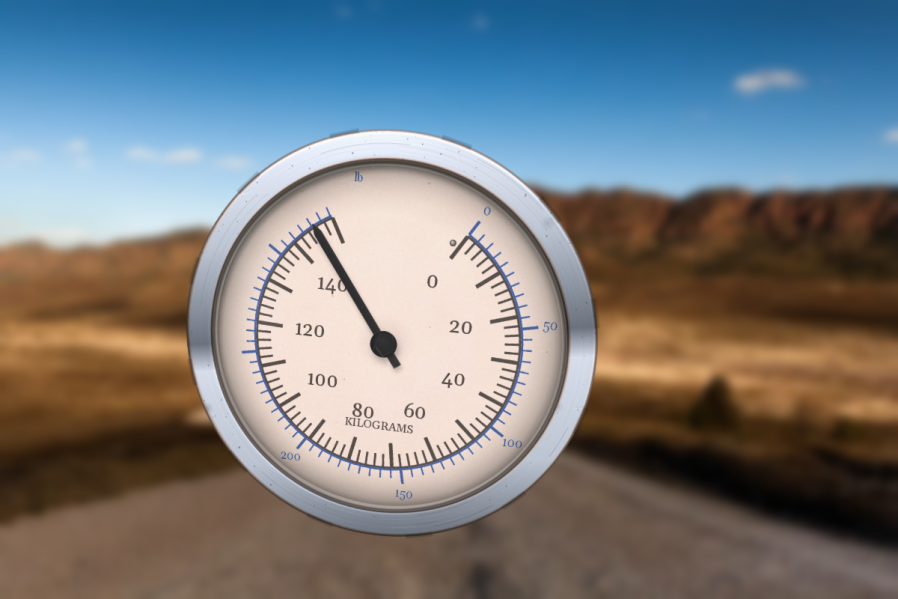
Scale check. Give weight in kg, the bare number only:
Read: 146
